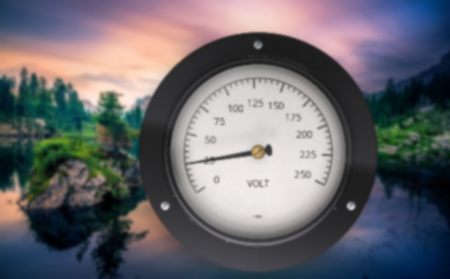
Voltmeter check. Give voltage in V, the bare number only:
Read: 25
